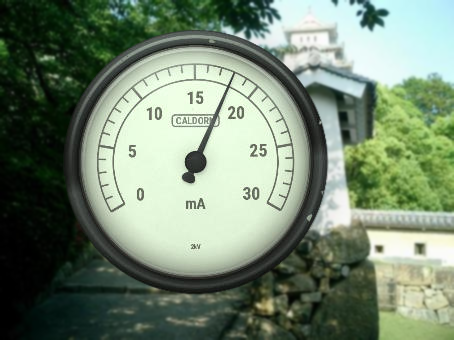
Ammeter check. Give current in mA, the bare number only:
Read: 18
